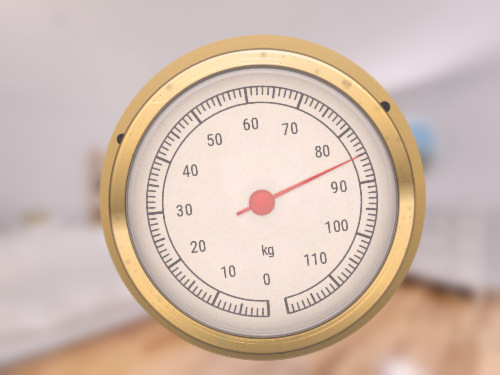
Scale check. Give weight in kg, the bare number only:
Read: 85
